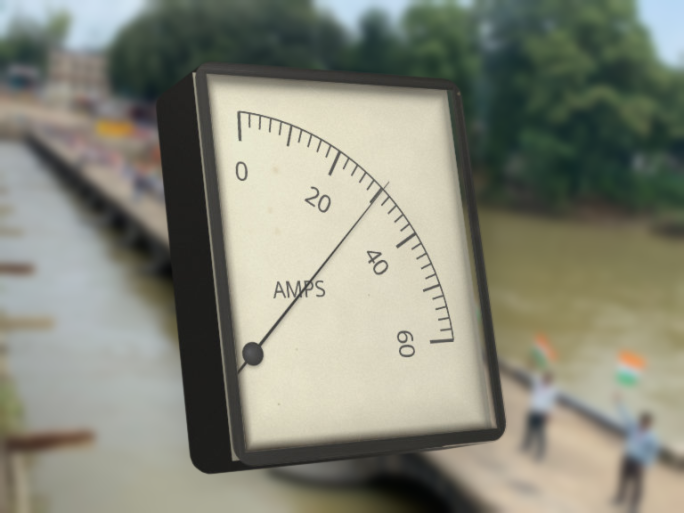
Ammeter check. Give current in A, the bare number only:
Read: 30
